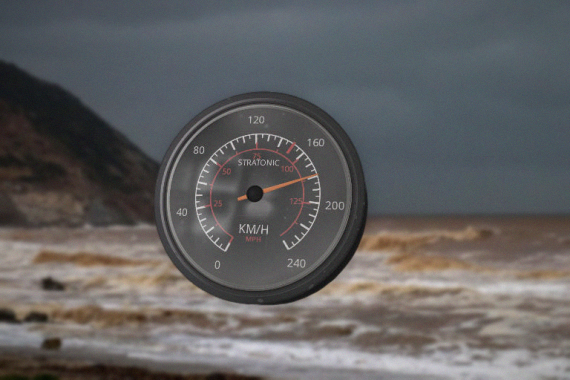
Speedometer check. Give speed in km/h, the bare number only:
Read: 180
